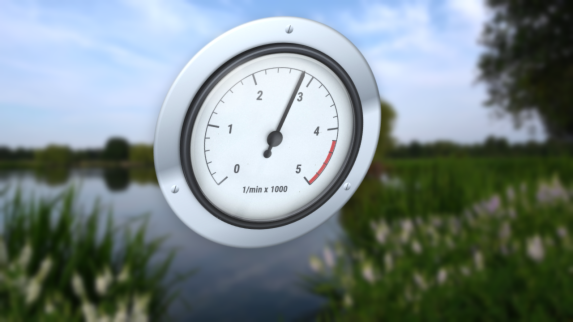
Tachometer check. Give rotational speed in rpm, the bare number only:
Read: 2800
